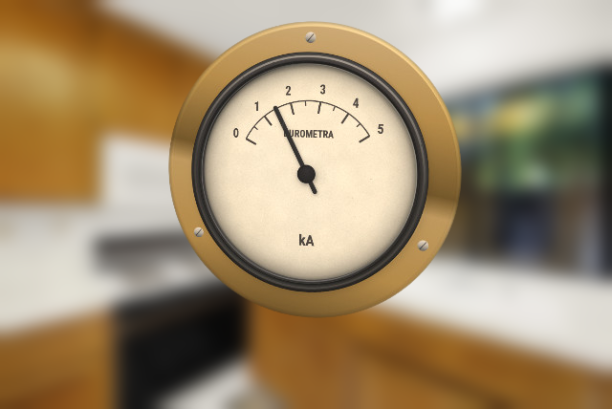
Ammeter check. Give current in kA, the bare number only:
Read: 1.5
